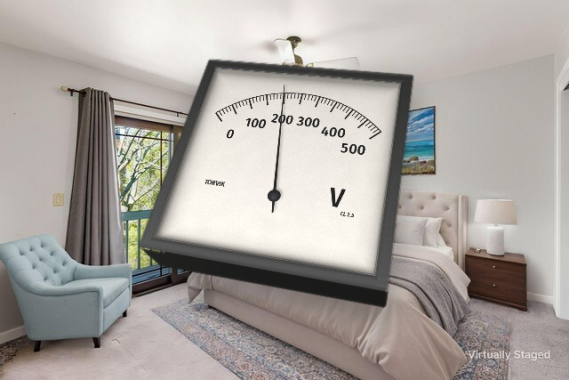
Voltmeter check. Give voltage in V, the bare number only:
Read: 200
